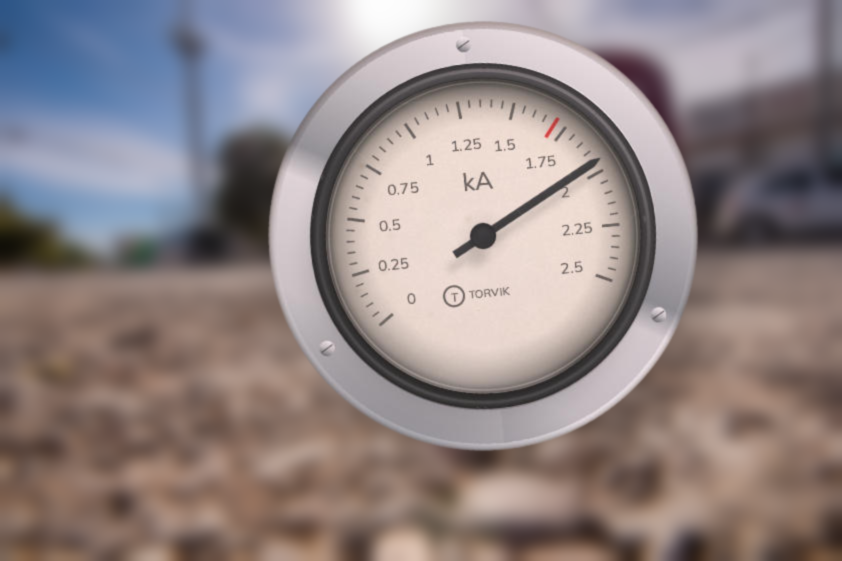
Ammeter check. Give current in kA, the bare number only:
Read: 1.95
